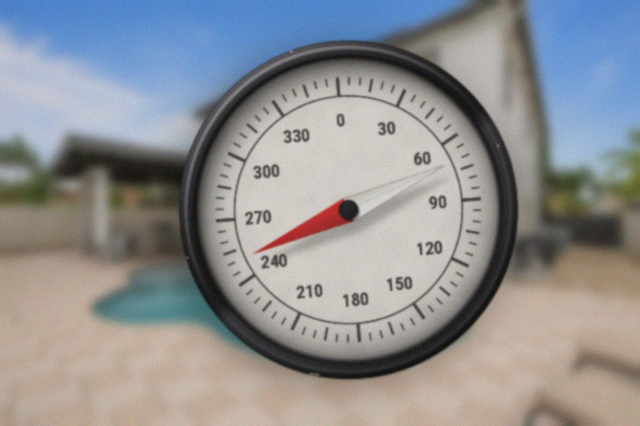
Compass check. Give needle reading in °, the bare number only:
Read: 250
